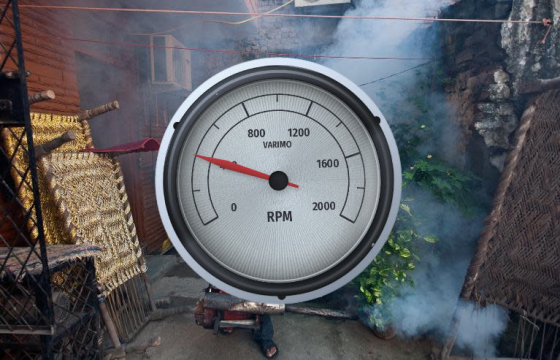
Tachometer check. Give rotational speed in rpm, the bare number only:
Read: 400
